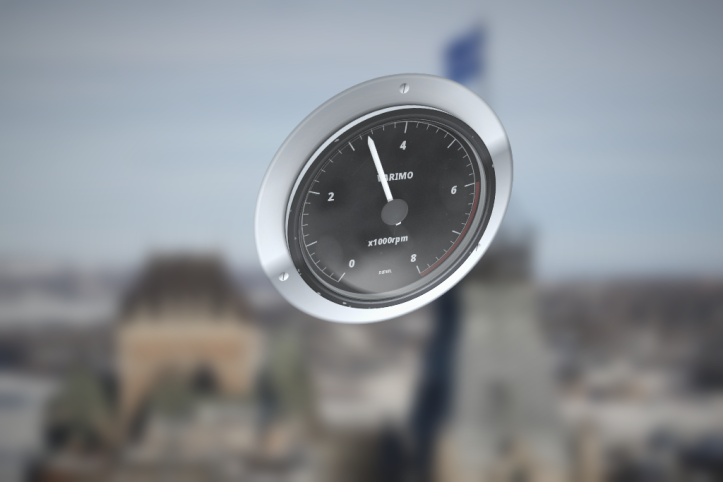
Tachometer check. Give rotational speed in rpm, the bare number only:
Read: 3300
